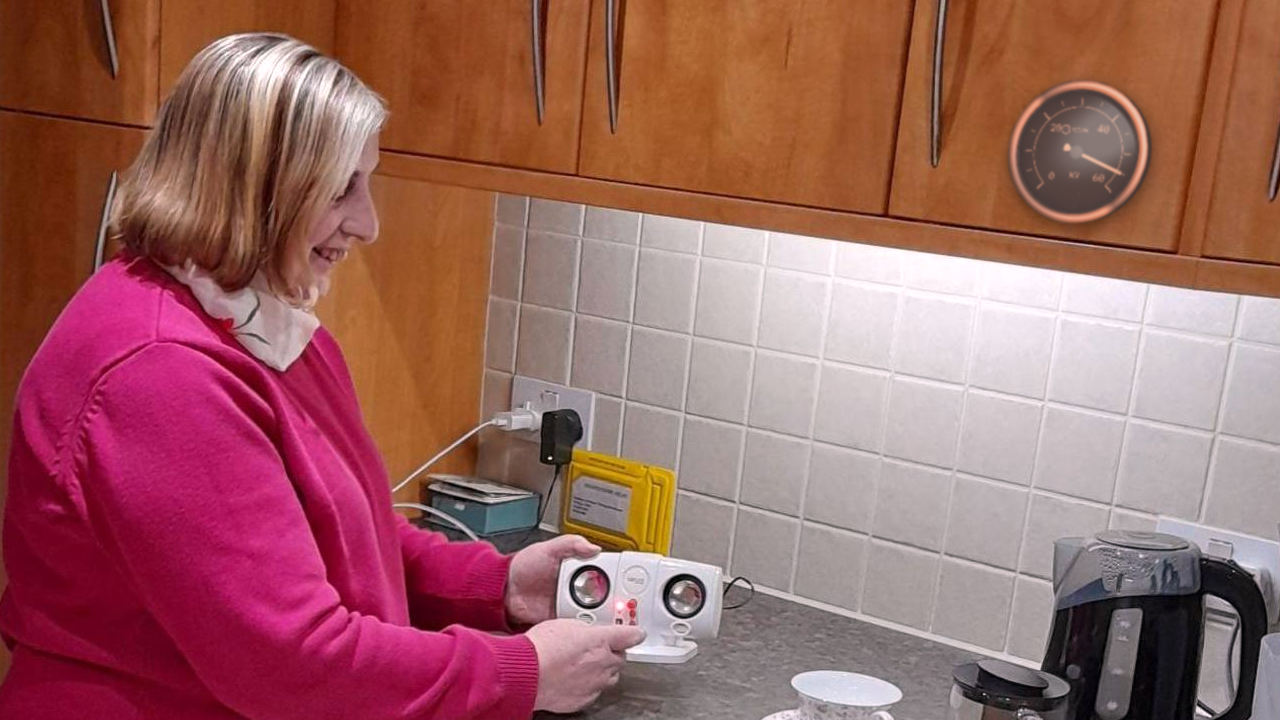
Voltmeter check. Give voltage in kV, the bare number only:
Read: 55
